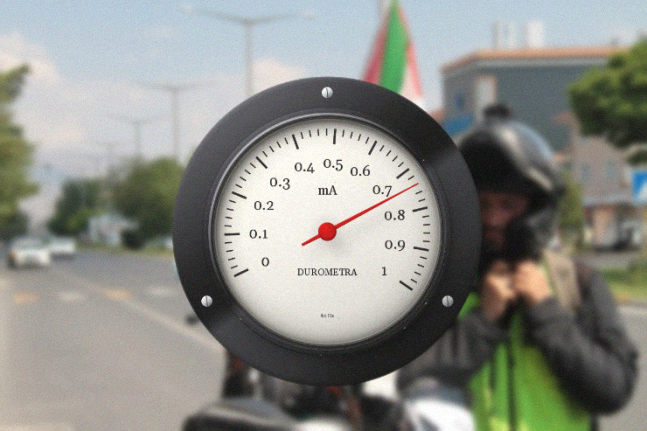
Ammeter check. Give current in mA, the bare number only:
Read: 0.74
